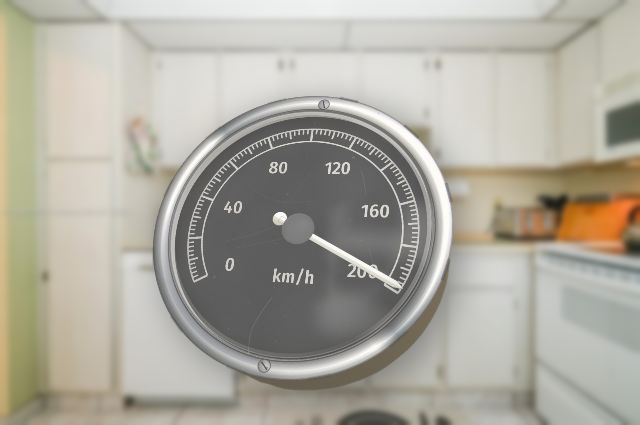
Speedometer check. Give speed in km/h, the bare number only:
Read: 198
